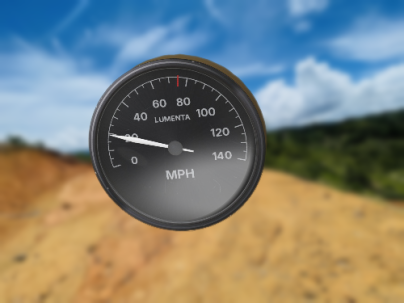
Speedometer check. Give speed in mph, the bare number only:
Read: 20
